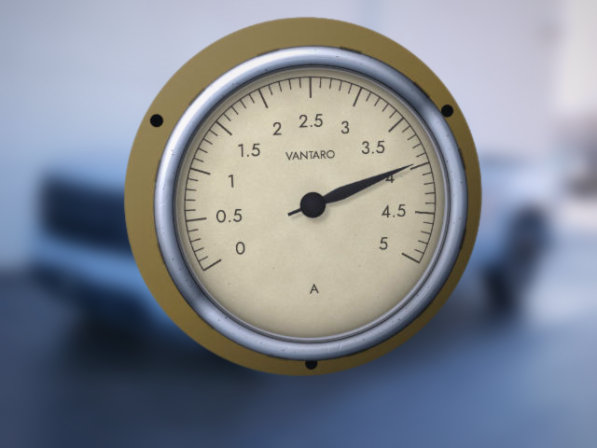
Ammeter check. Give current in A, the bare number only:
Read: 3.95
